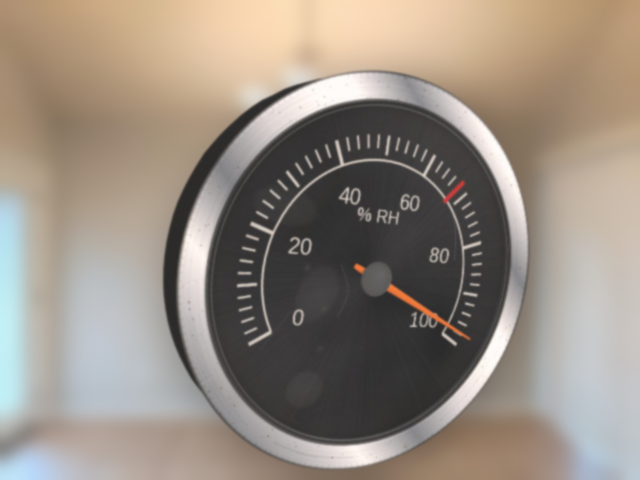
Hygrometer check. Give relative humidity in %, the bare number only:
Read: 98
